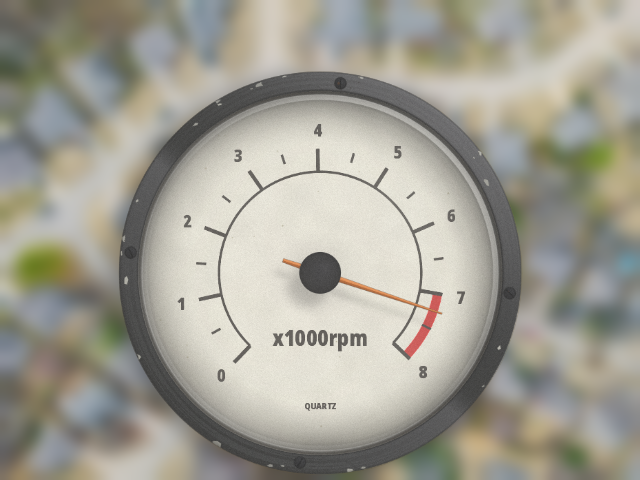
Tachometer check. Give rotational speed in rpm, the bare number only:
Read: 7250
